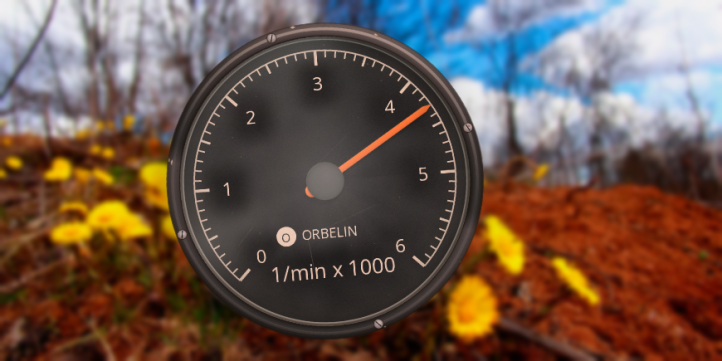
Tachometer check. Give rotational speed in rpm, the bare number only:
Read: 4300
